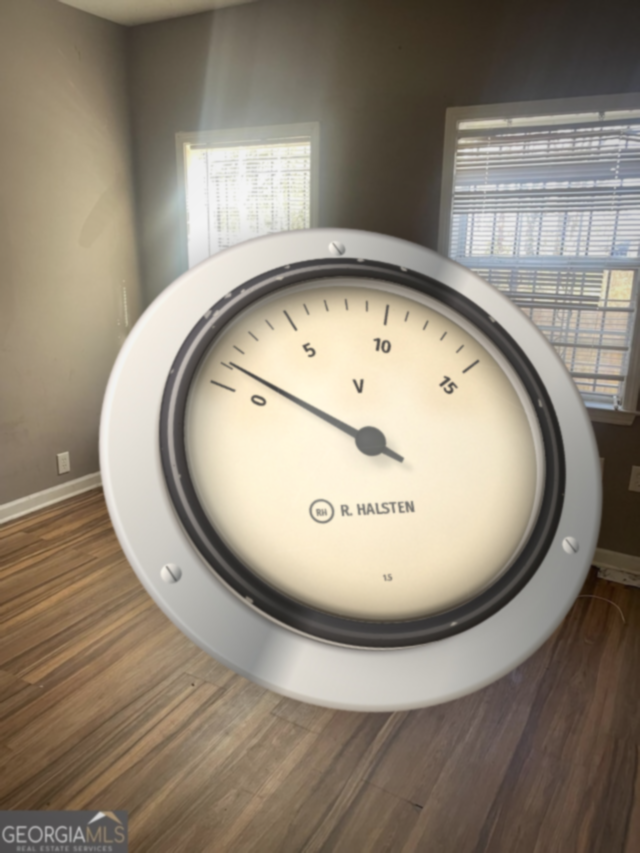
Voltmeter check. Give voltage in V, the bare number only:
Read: 1
